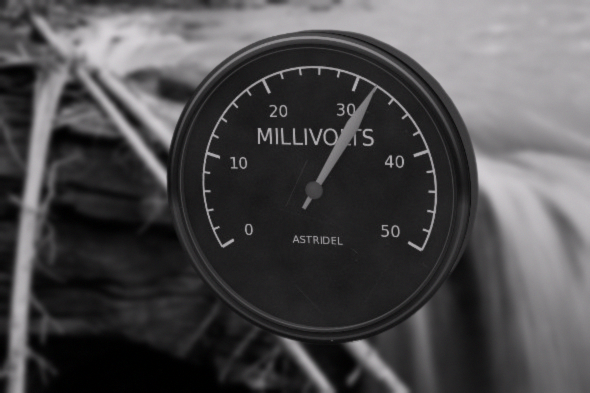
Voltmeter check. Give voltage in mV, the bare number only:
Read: 32
